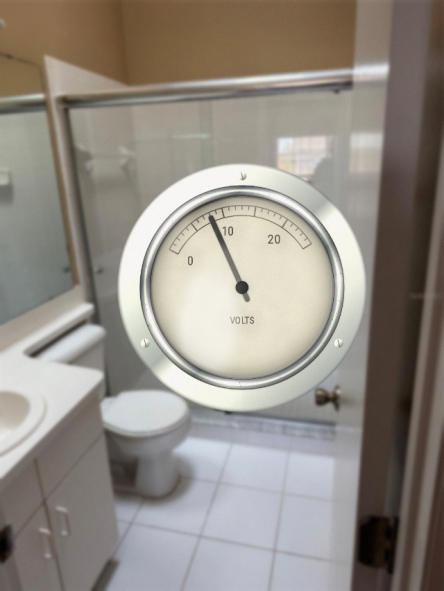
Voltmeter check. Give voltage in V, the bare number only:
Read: 8
